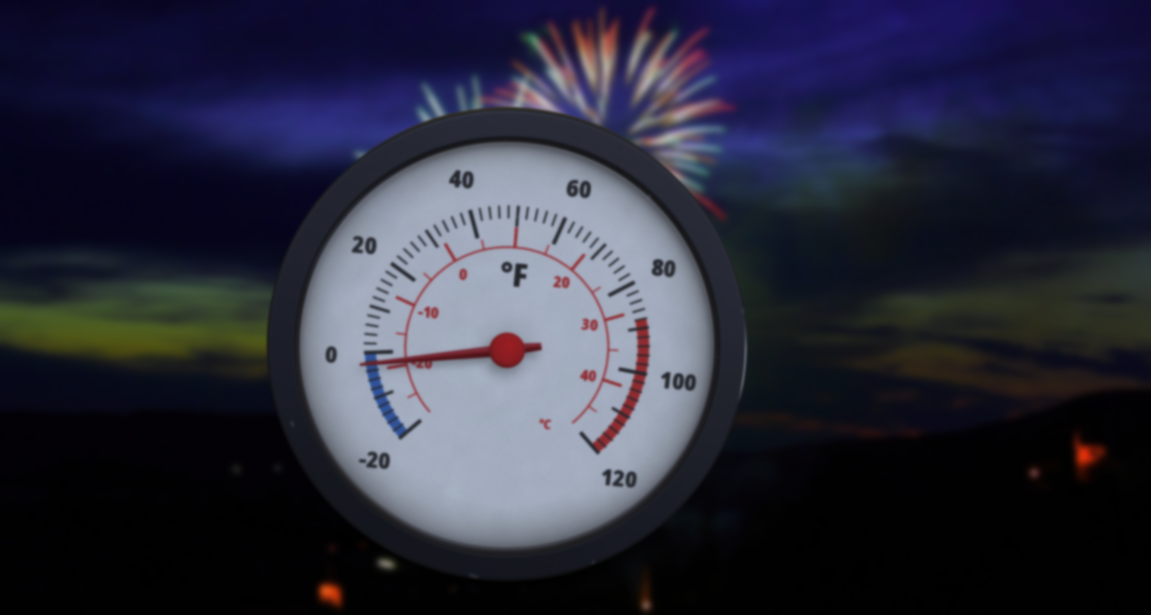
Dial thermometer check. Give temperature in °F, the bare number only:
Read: -2
